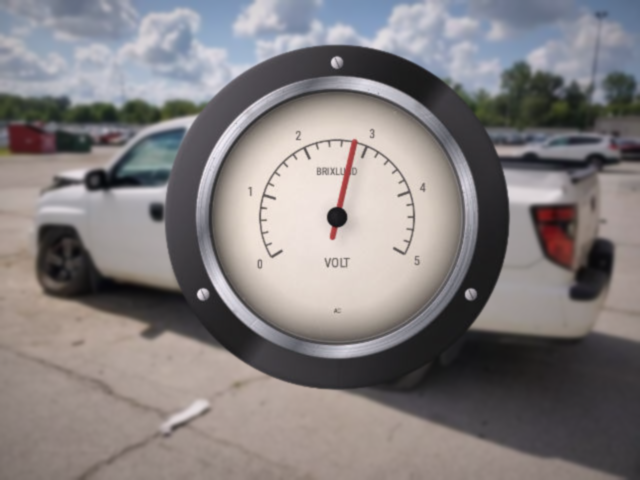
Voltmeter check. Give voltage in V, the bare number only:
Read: 2.8
